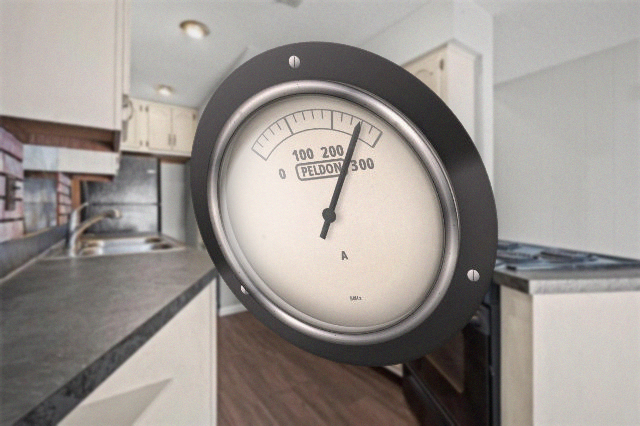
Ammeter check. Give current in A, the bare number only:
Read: 260
